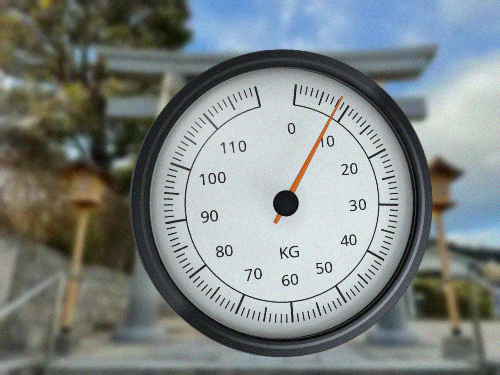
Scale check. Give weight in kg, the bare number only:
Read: 8
